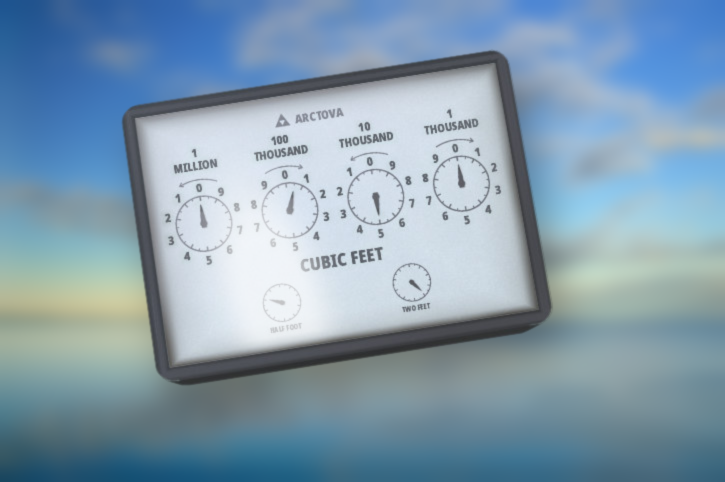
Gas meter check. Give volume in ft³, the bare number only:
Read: 5000
